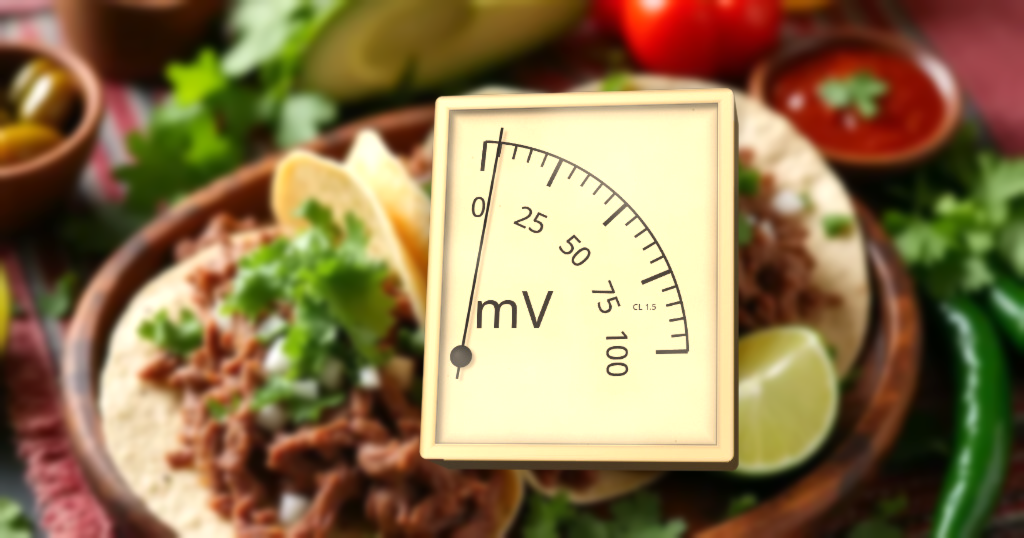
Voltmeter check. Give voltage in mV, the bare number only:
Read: 5
